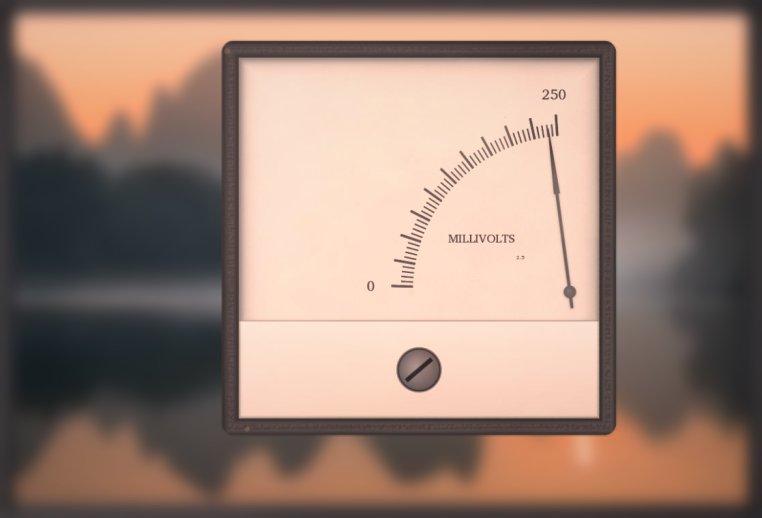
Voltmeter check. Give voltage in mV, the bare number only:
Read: 240
